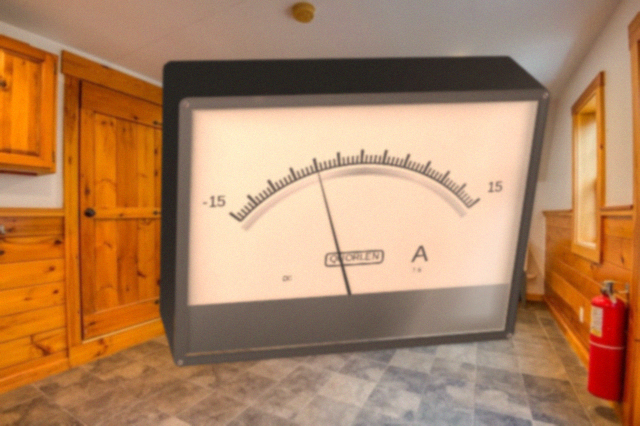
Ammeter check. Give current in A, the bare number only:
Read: -5
